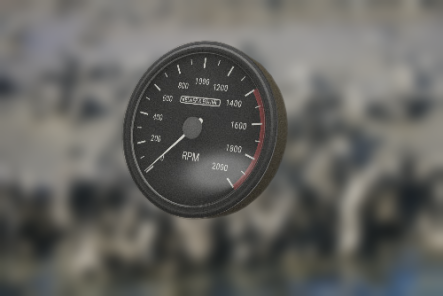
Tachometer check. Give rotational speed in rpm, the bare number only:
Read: 0
